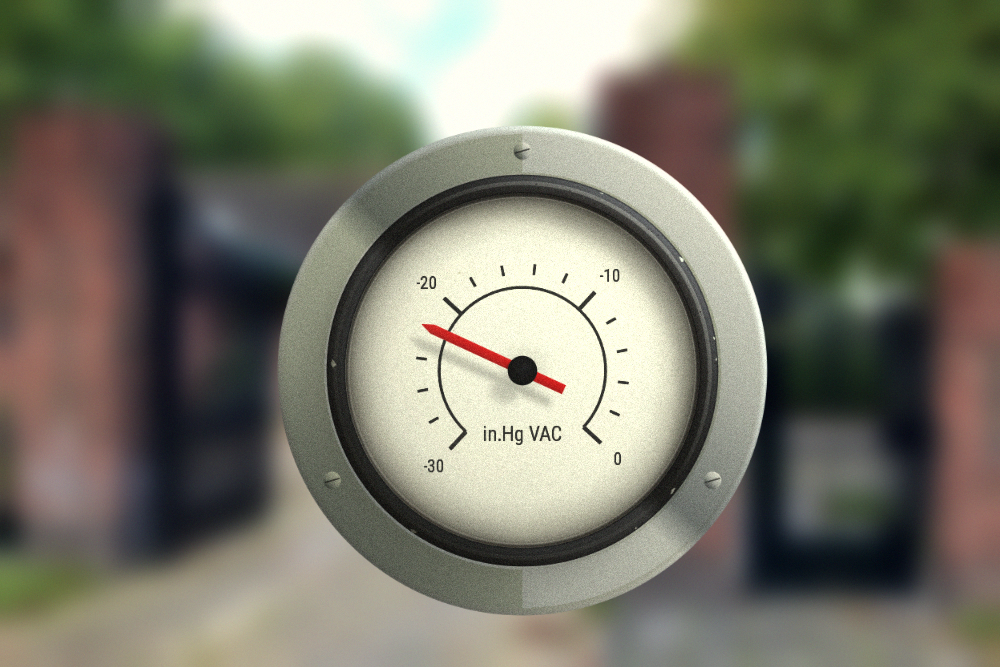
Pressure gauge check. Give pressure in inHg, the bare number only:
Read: -22
